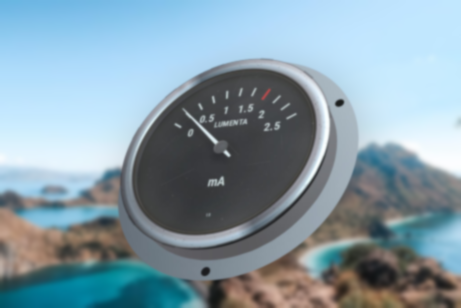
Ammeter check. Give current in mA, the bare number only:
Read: 0.25
